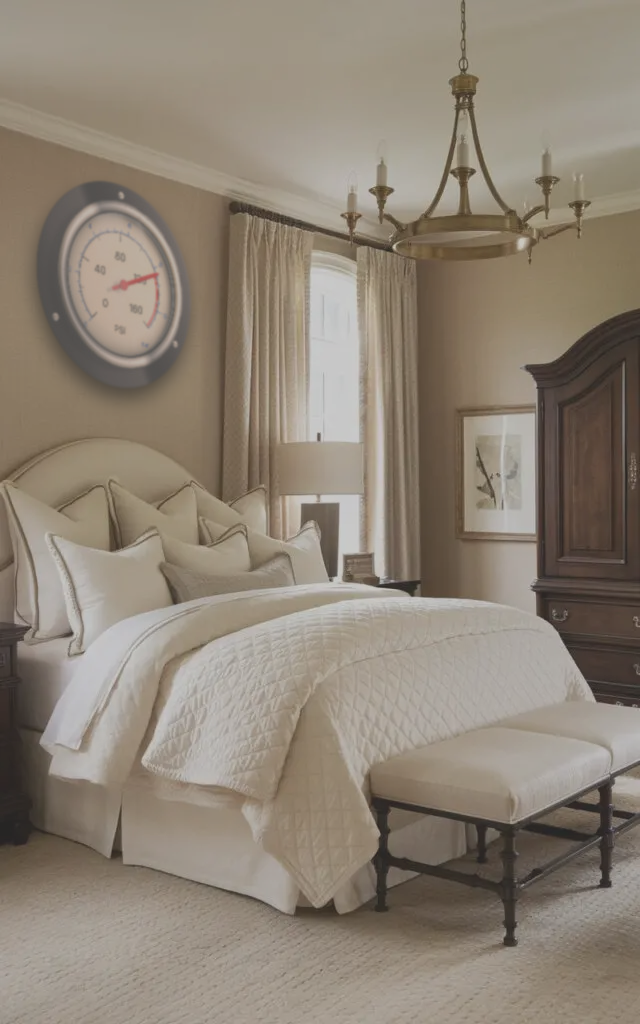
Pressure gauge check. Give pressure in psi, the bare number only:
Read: 120
